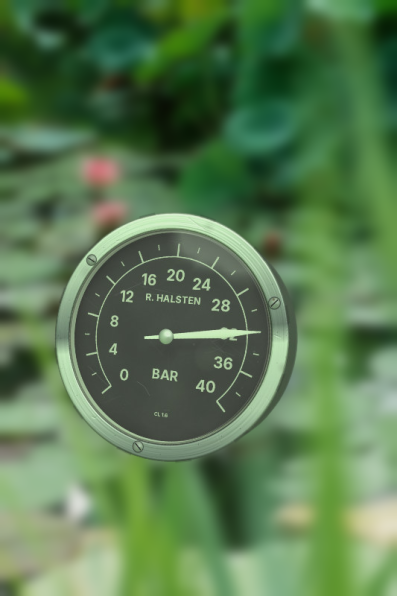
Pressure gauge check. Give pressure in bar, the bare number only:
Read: 32
